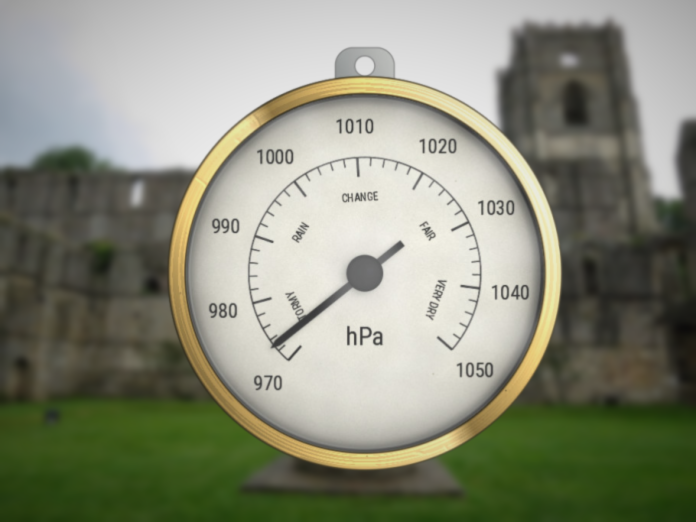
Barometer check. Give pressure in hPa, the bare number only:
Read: 973
